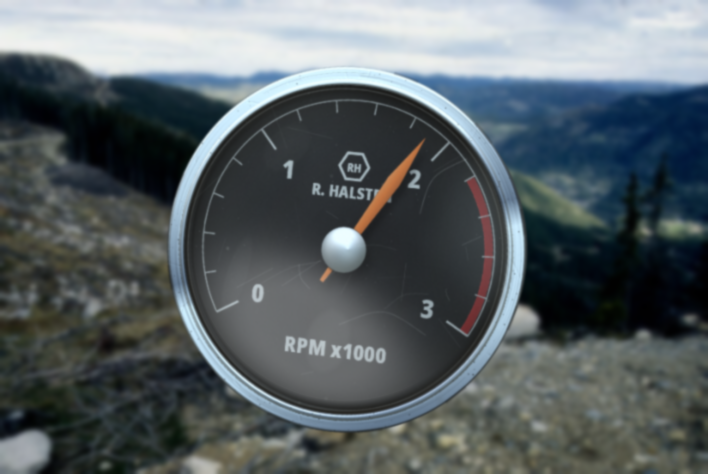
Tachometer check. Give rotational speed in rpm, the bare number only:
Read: 1900
